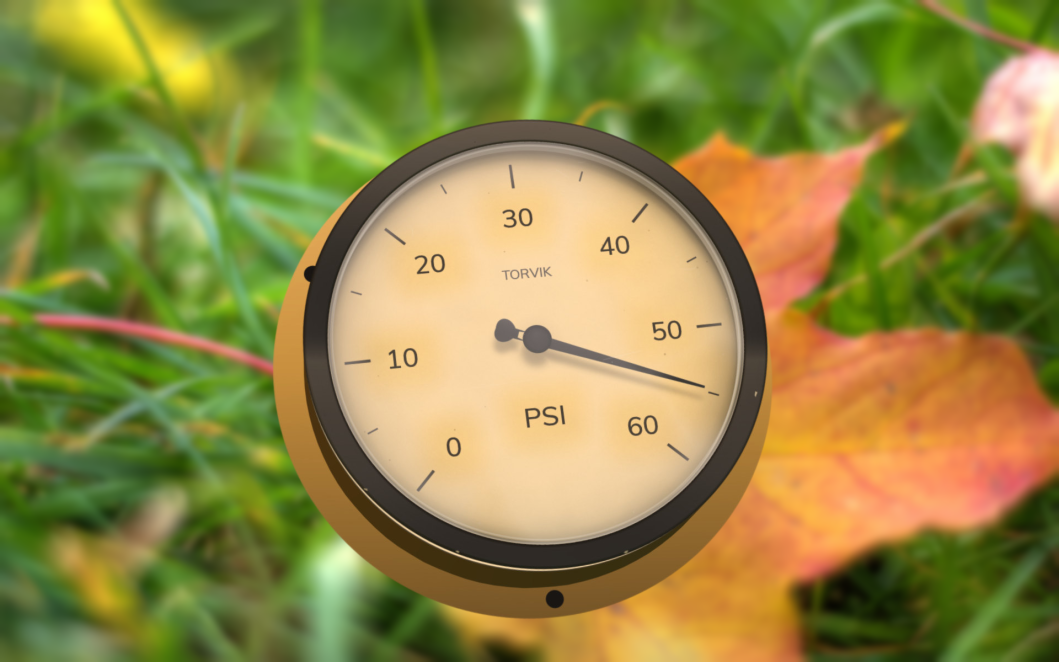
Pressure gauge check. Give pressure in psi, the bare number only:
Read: 55
